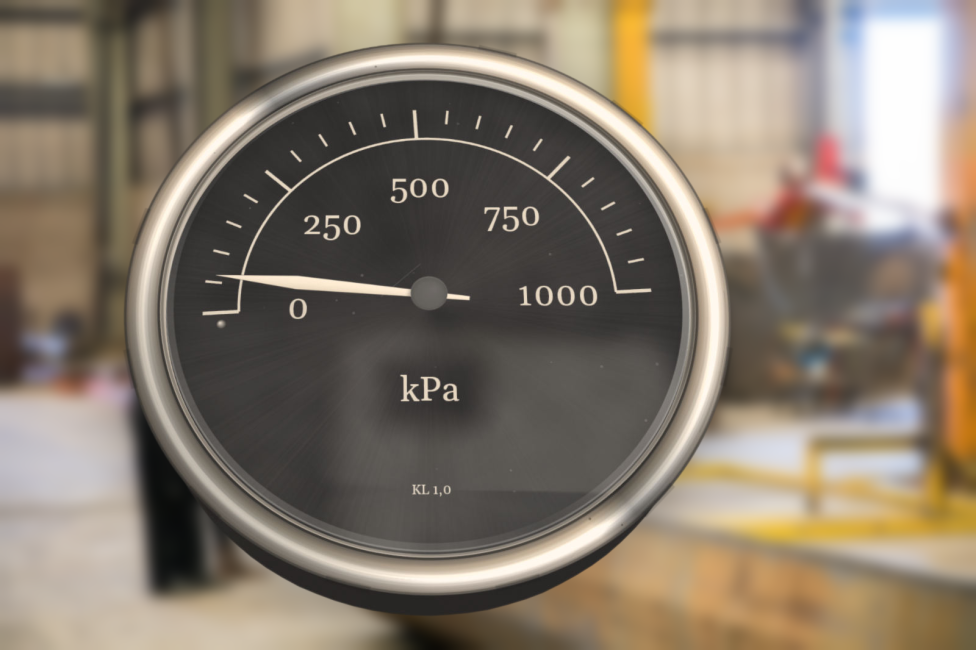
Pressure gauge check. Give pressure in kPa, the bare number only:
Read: 50
